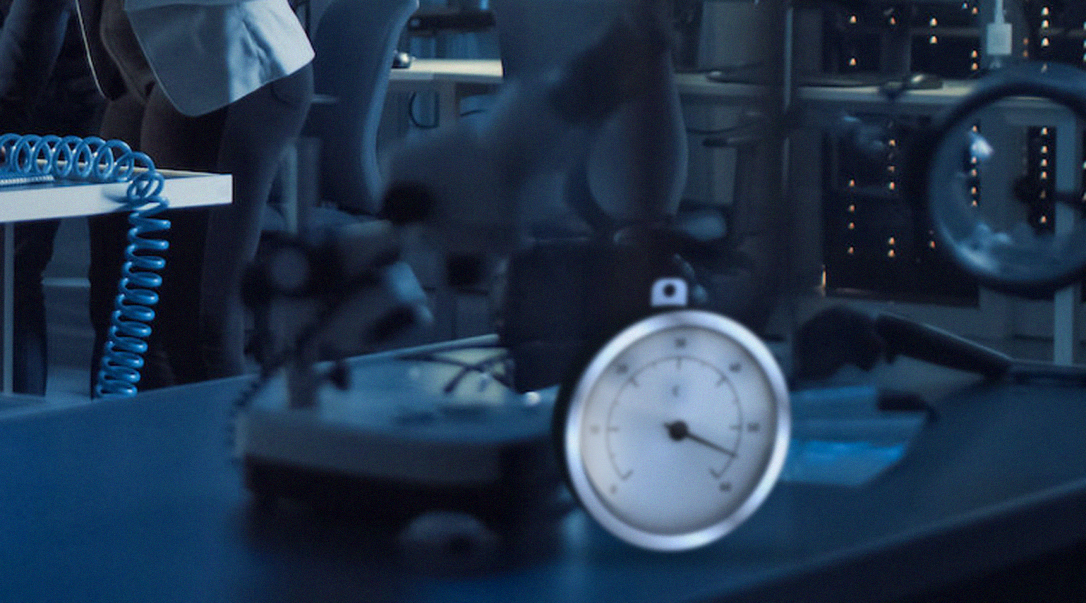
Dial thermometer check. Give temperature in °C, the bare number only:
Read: 55
